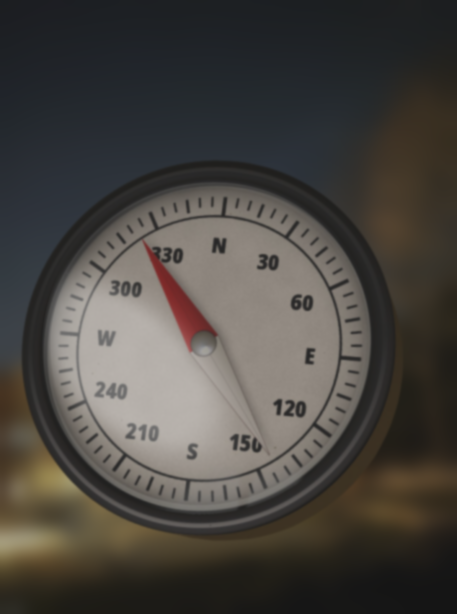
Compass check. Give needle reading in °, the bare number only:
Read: 322.5
